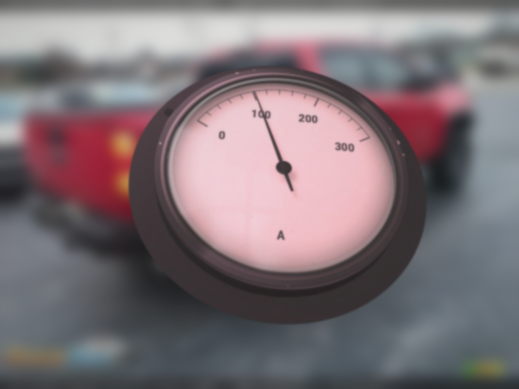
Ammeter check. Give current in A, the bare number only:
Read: 100
